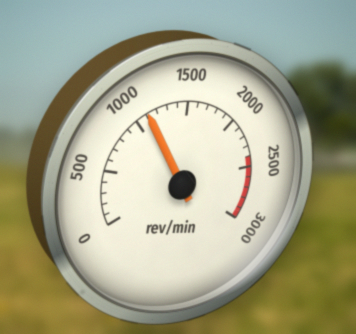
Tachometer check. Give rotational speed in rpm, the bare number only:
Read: 1100
